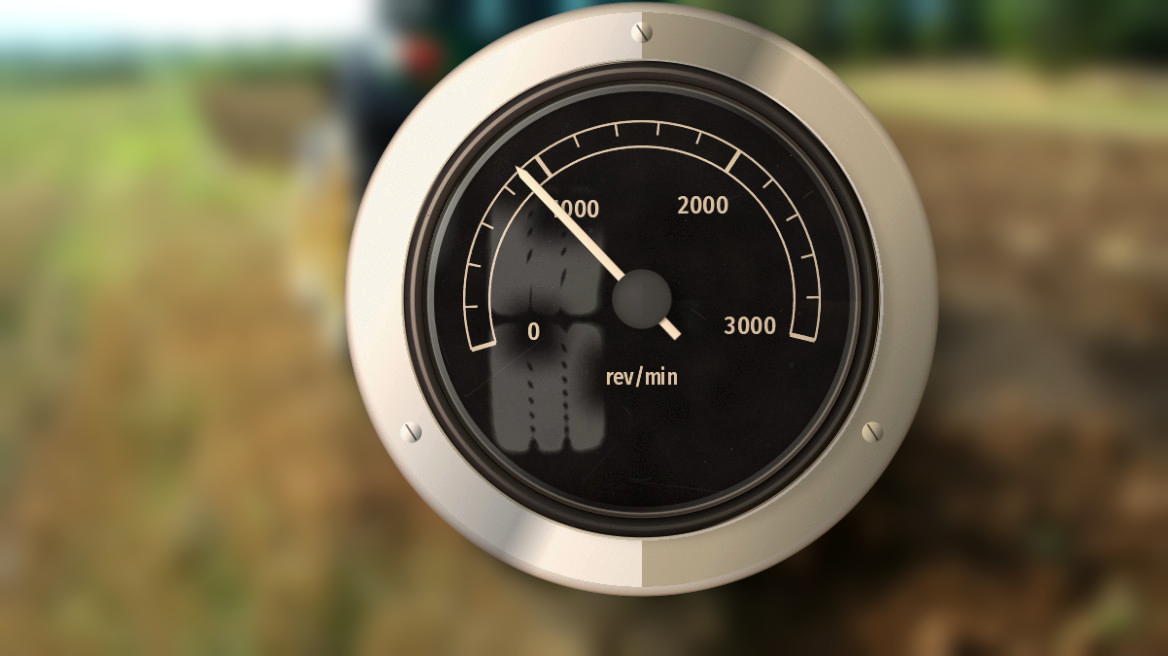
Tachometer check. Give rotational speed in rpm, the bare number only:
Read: 900
